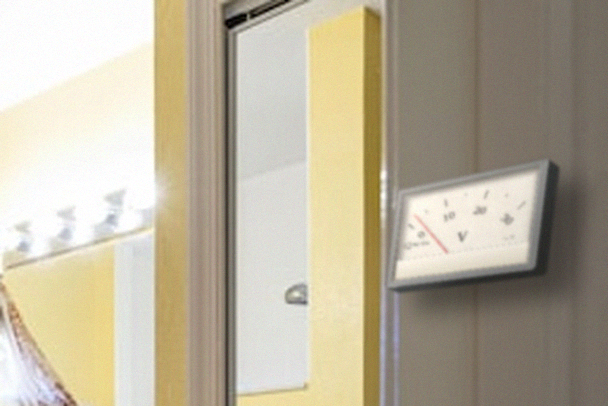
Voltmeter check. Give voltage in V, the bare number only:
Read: 2.5
